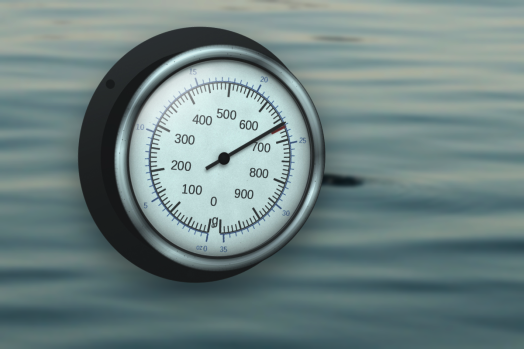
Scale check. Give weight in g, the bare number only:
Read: 660
